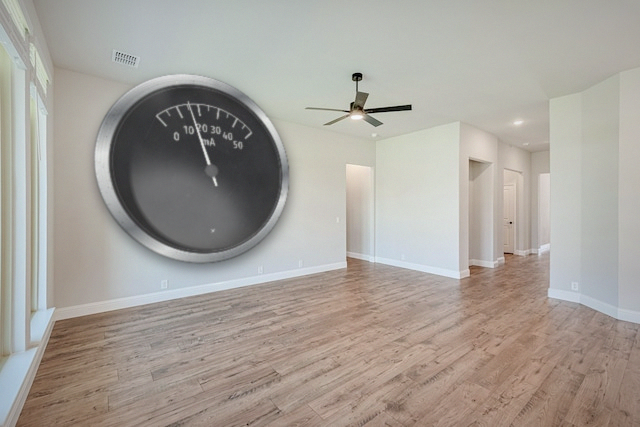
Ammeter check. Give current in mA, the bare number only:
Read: 15
